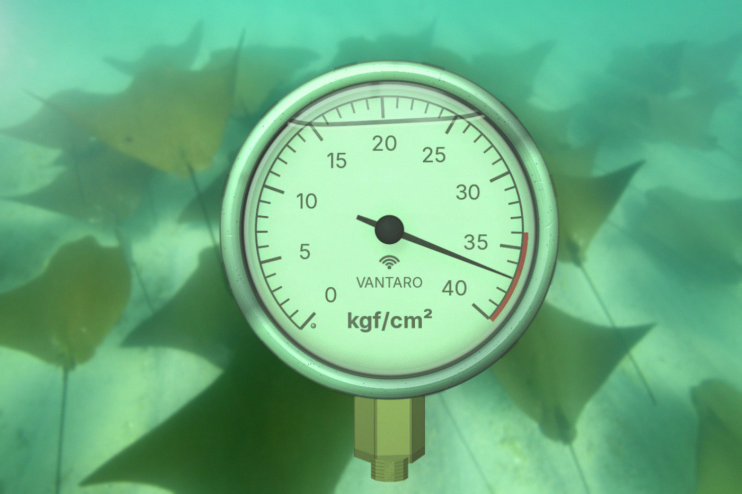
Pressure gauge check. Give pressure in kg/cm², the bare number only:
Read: 37
